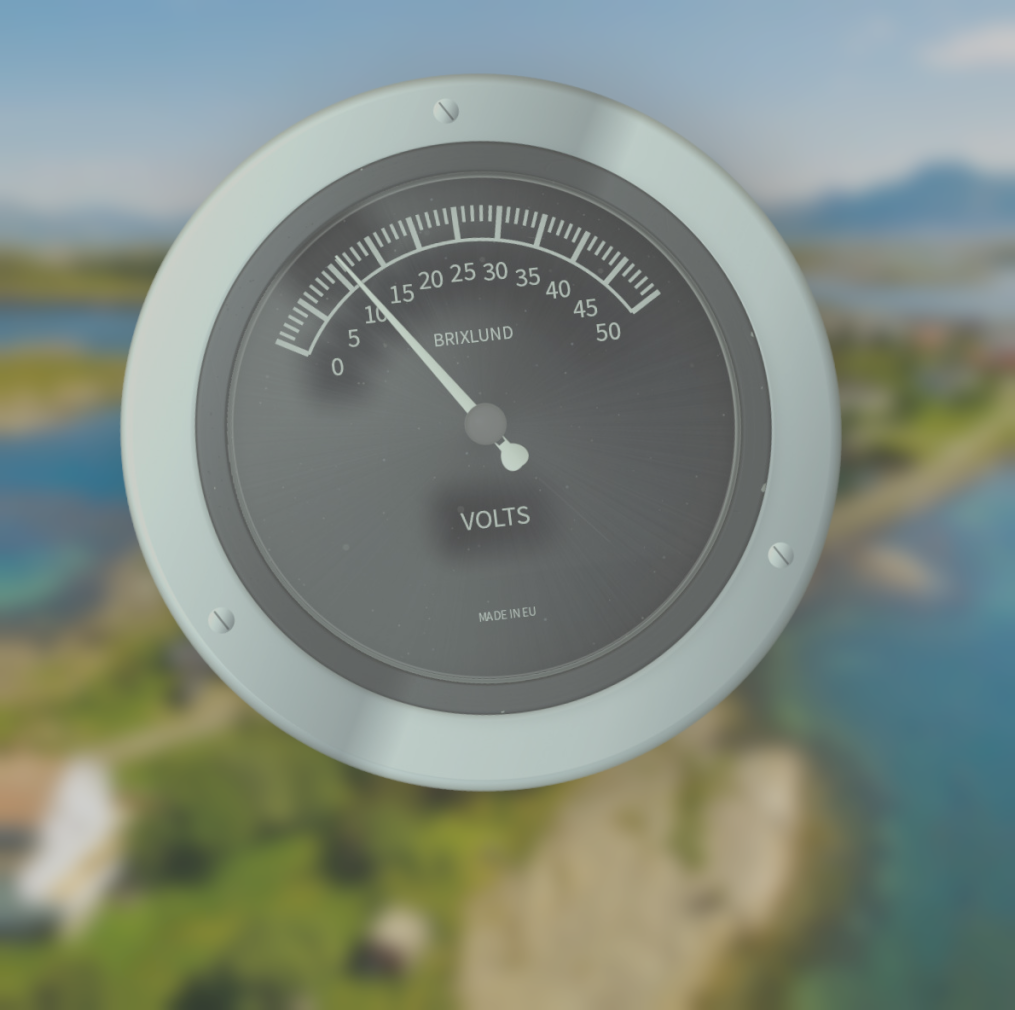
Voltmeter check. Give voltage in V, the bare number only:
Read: 11
